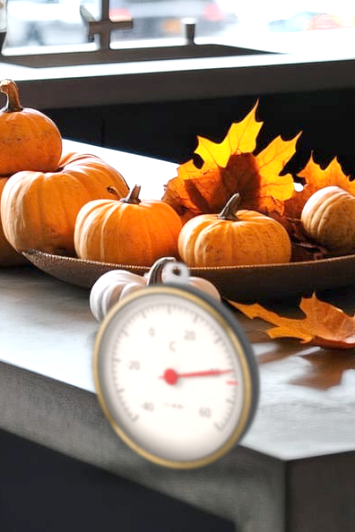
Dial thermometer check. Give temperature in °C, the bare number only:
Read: 40
